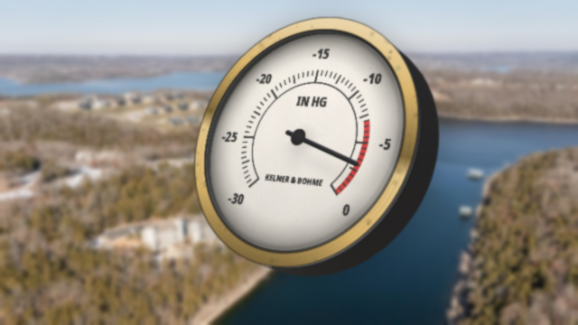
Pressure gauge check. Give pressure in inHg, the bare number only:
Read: -3
